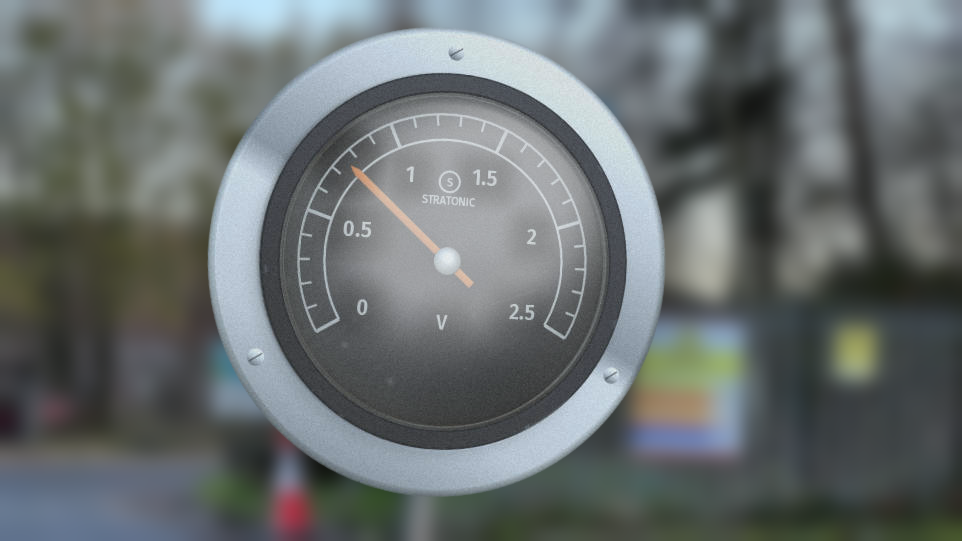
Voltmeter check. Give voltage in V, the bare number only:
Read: 0.75
